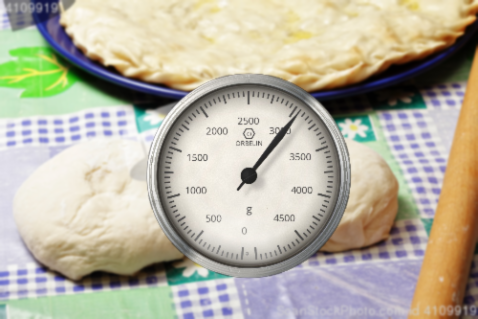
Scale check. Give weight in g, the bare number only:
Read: 3050
